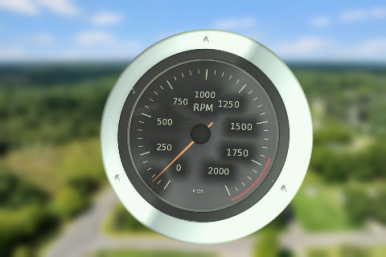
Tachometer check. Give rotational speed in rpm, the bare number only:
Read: 75
